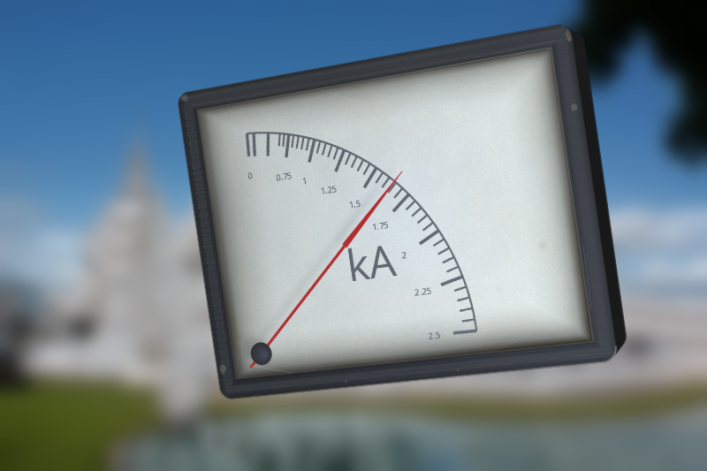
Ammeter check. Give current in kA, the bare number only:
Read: 1.65
